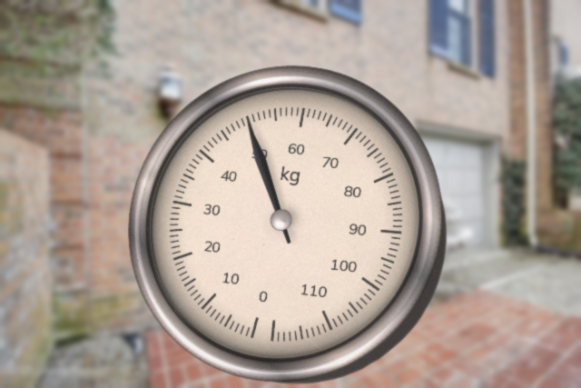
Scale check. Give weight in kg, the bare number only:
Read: 50
